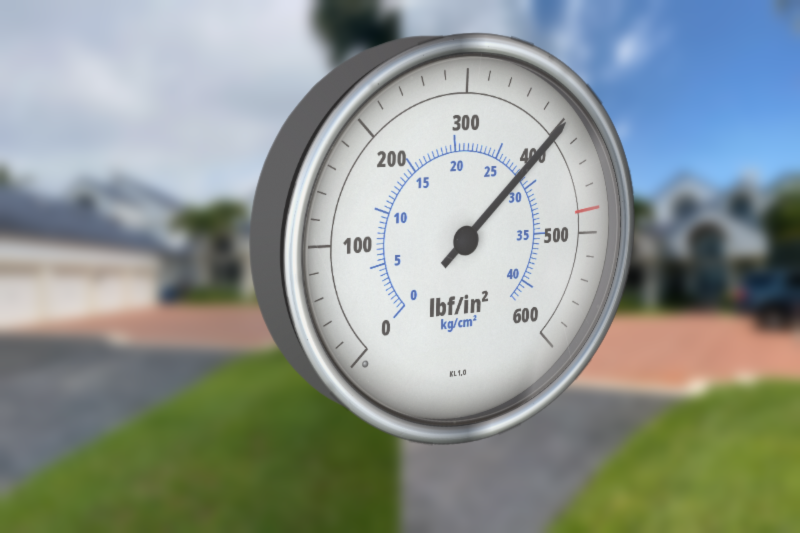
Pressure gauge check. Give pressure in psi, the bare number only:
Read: 400
